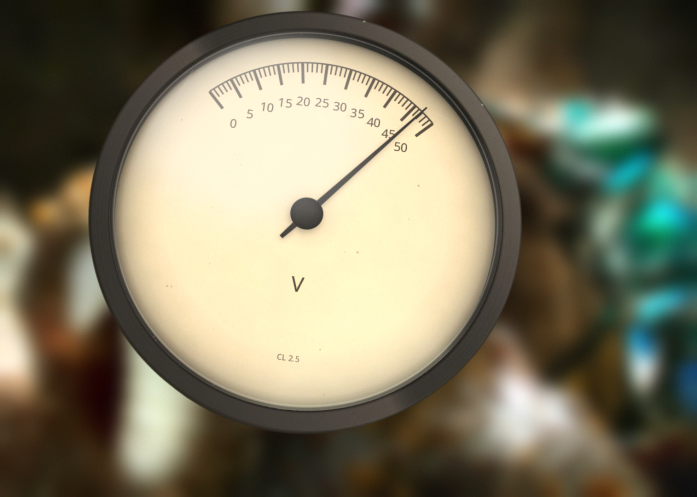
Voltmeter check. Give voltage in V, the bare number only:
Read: 47
